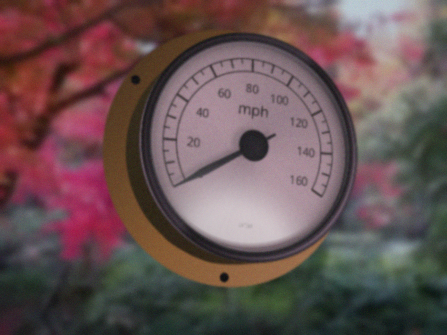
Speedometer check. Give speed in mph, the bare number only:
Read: 0
